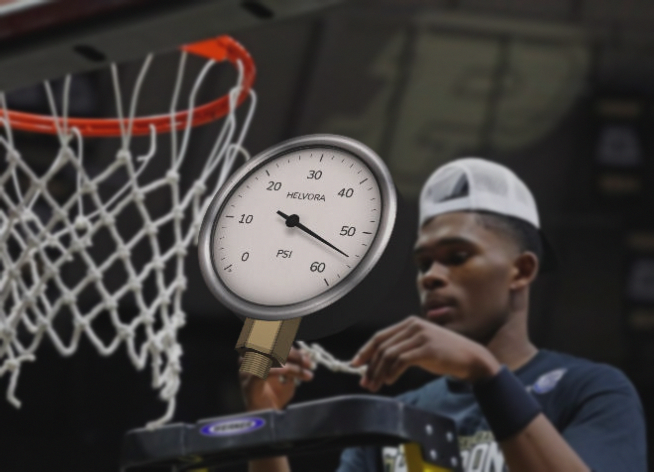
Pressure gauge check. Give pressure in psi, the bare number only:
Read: 55
